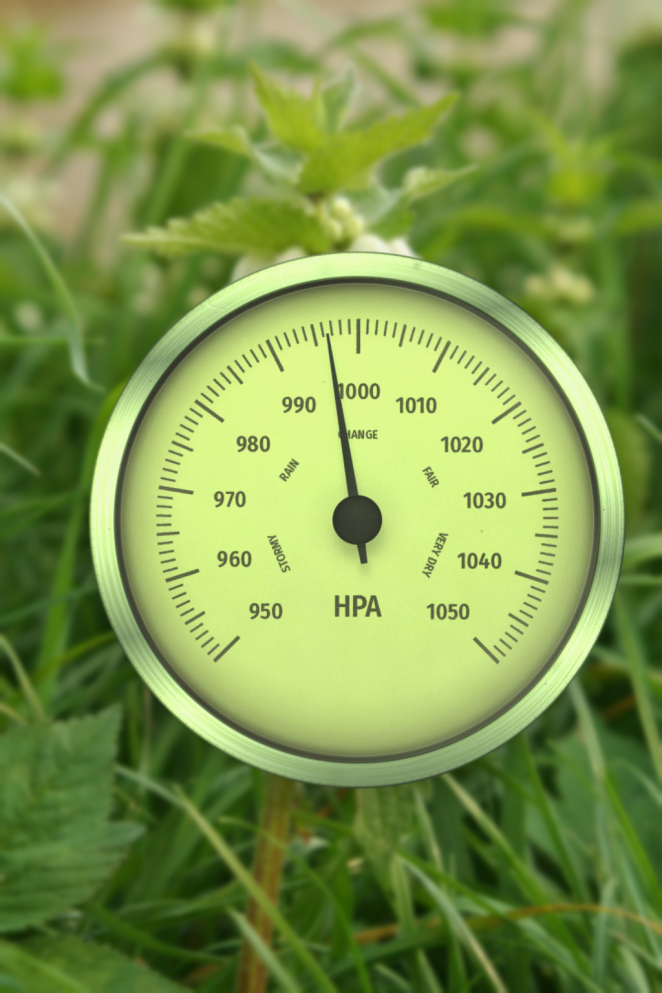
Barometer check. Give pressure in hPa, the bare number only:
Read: 996.5
